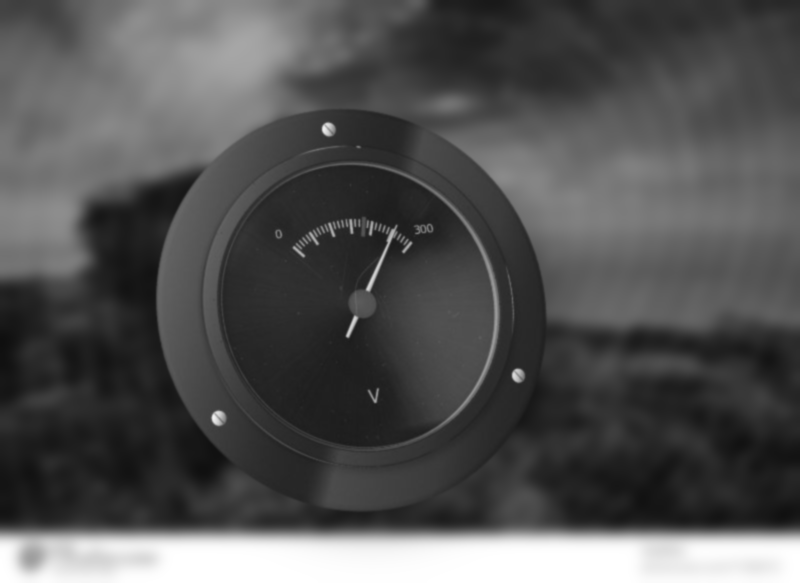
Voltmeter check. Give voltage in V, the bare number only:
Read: 250
